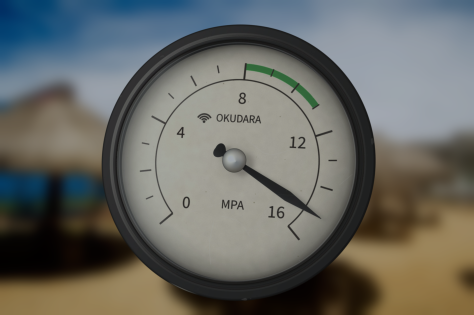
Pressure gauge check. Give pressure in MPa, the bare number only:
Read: 15
